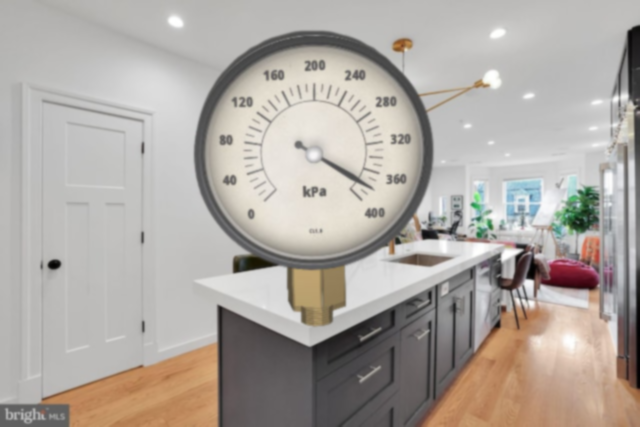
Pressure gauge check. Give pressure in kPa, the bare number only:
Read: 380
